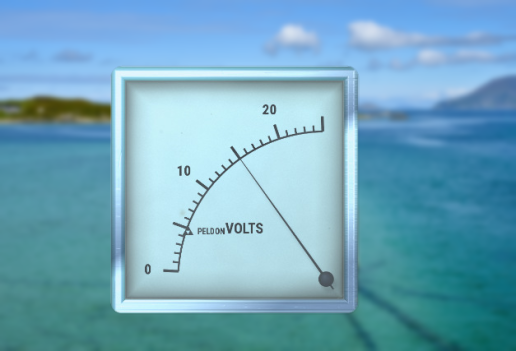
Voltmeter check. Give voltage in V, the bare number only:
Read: 15
